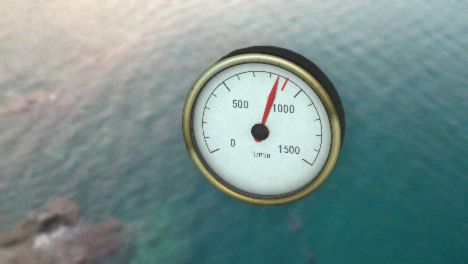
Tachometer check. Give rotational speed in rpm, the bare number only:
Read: 850
